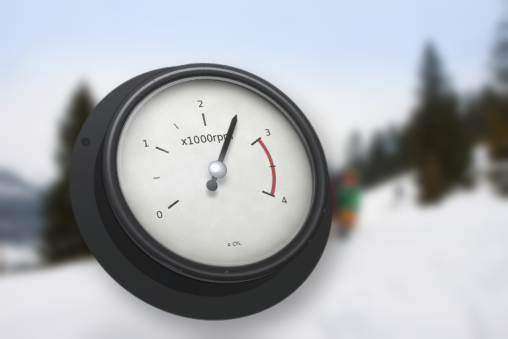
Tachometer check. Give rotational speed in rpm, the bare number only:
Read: 2500
